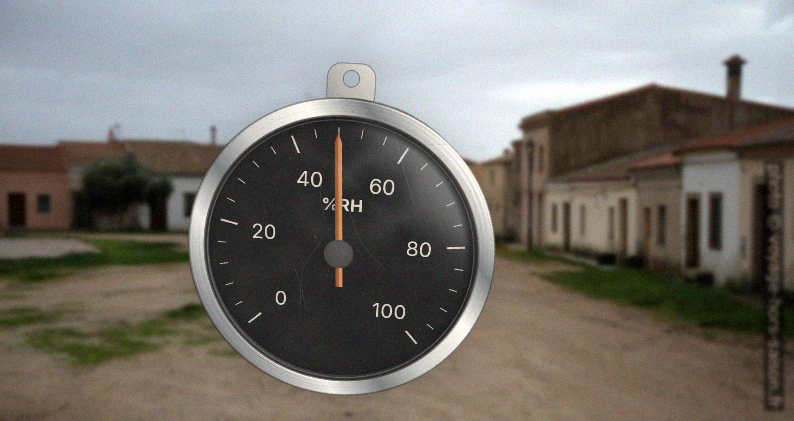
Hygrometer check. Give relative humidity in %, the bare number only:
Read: 48
